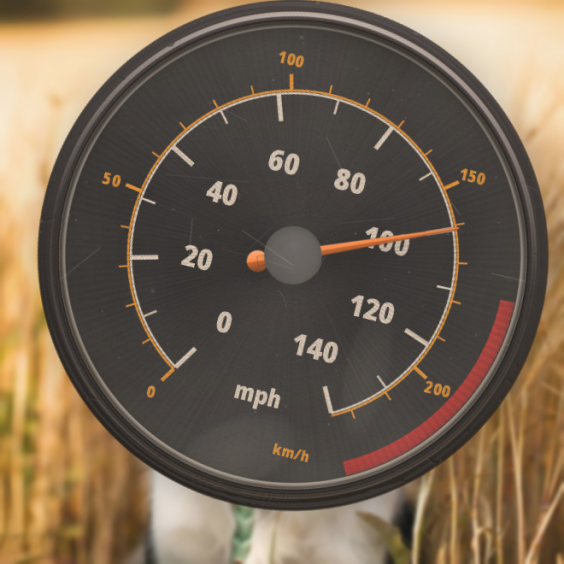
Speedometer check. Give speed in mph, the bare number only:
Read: 100
